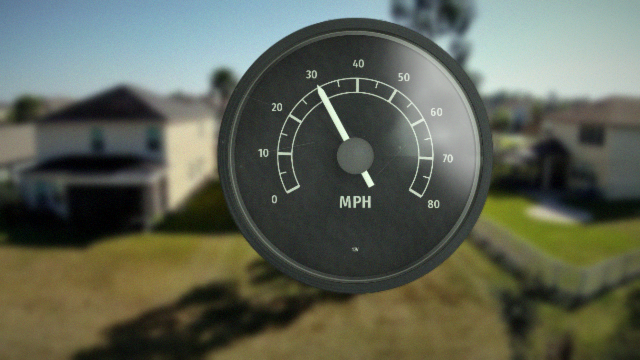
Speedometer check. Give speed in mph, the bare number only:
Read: 30
